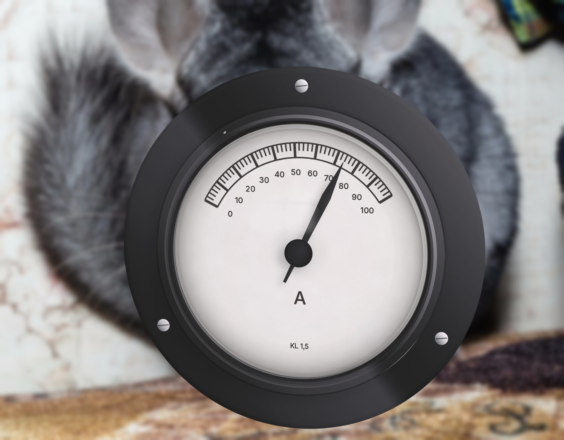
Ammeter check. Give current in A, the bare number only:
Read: 74
